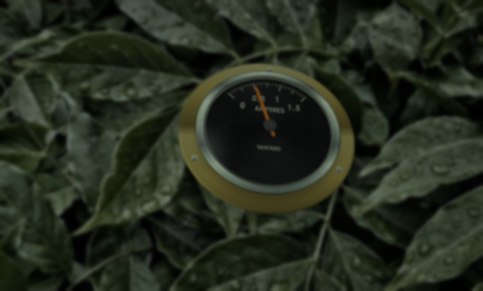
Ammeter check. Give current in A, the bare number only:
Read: 0.5
